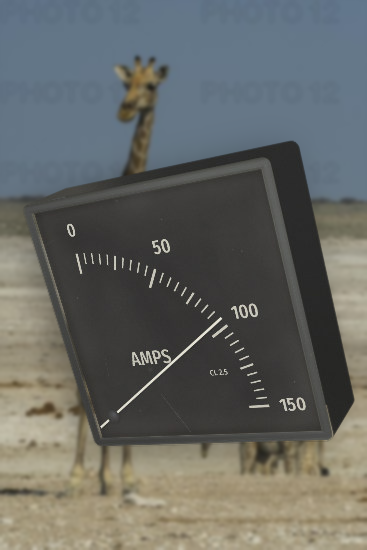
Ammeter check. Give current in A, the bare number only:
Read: 95
